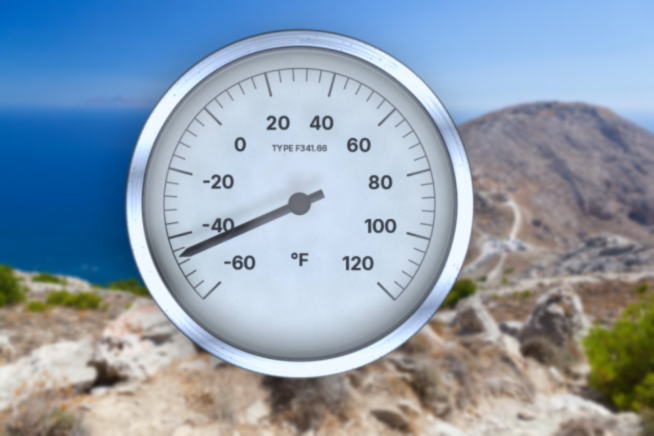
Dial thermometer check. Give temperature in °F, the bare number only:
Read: -46
